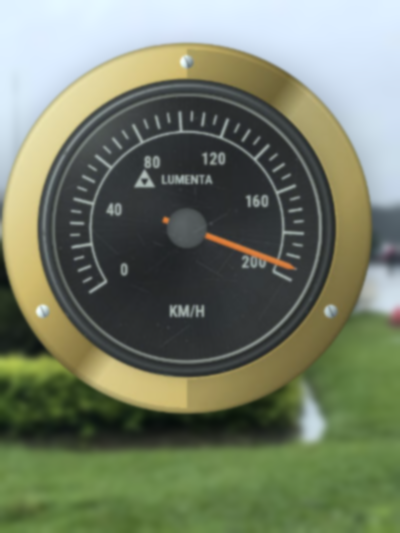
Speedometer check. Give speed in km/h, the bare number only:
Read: 195
